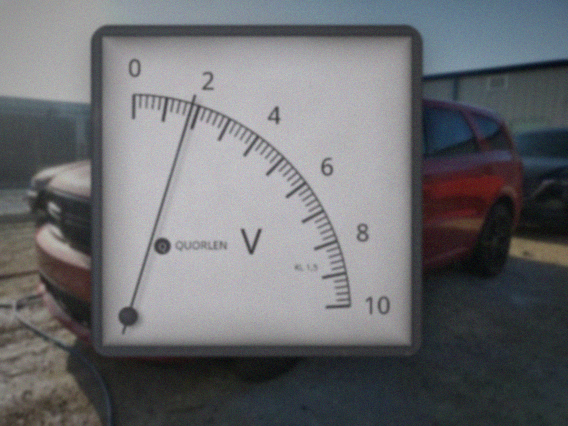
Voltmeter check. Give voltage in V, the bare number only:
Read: 1.8
